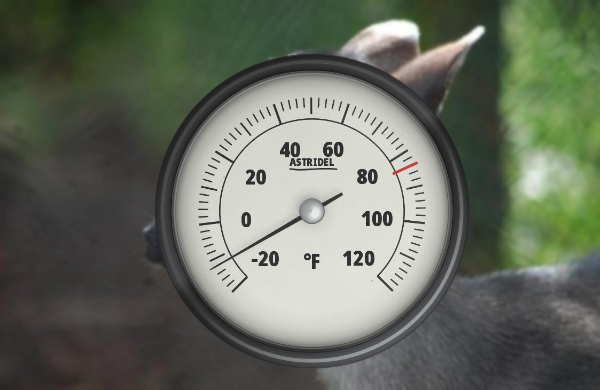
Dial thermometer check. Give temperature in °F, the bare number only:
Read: -12
